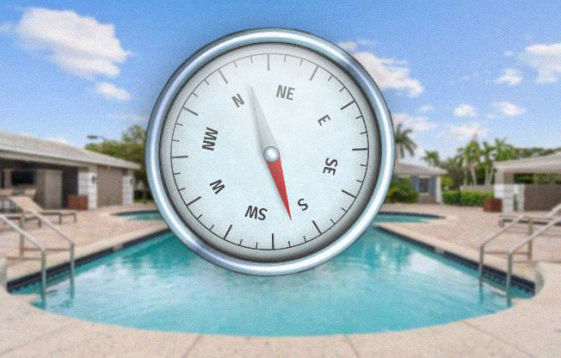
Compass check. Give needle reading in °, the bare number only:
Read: 195
